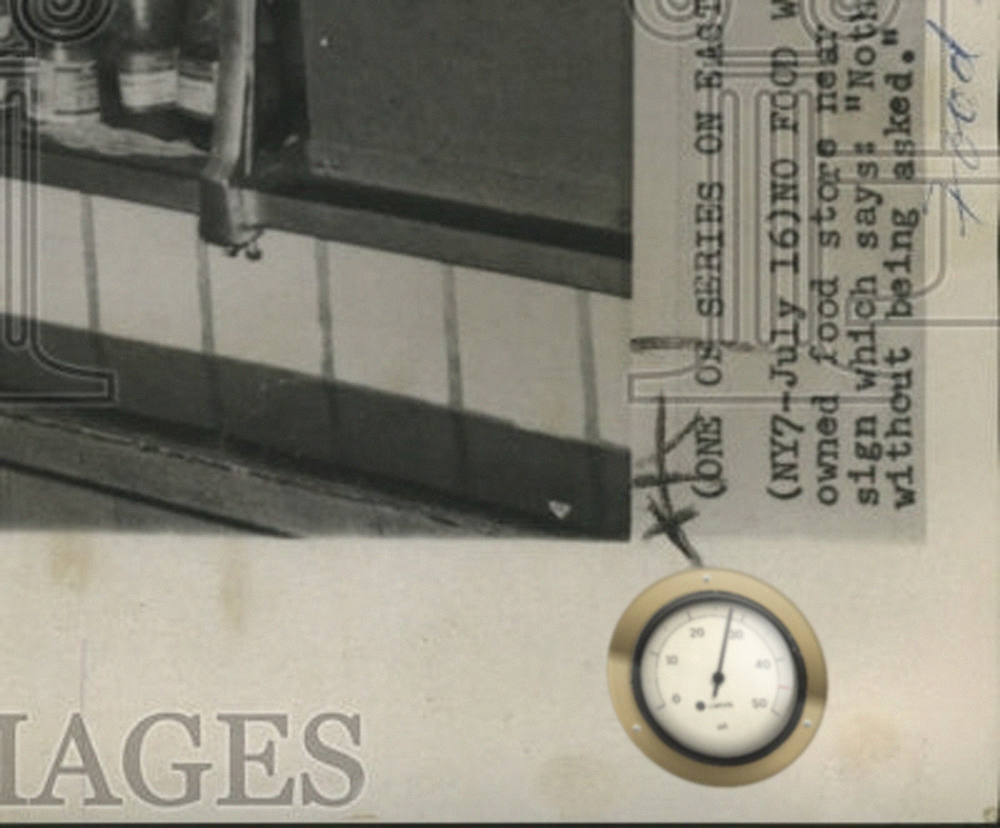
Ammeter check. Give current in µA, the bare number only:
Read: 27.5
